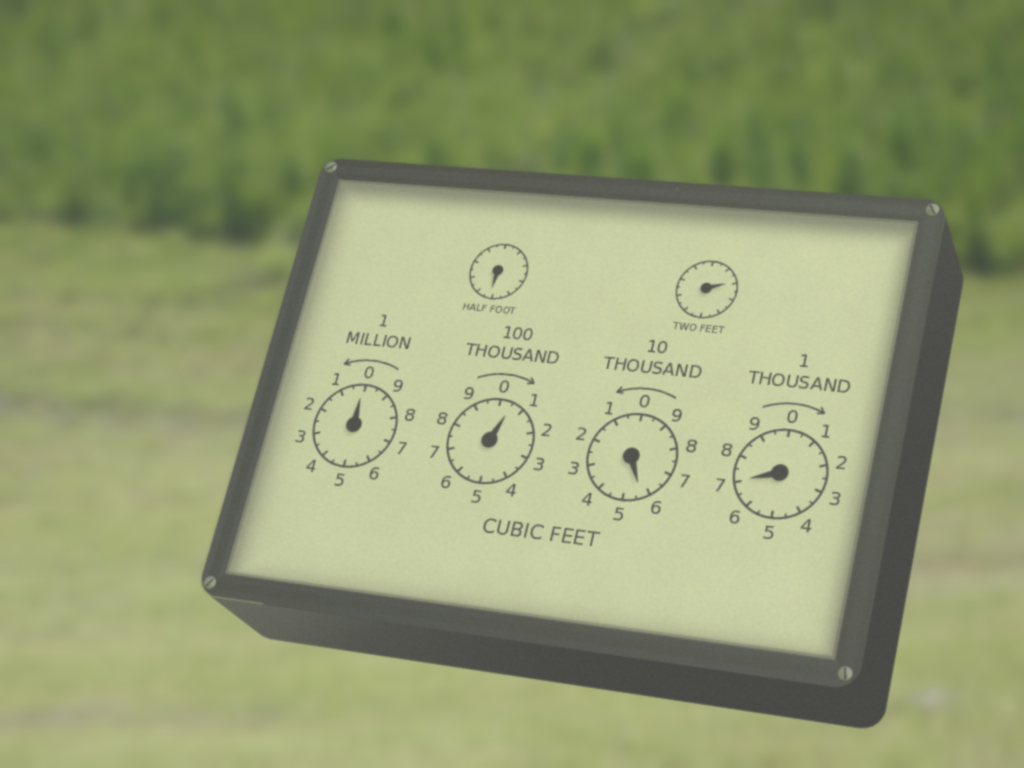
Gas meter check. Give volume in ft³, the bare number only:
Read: 5700
